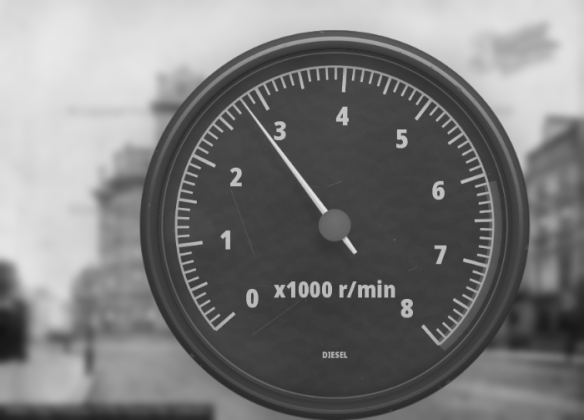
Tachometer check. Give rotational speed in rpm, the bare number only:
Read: 2800
